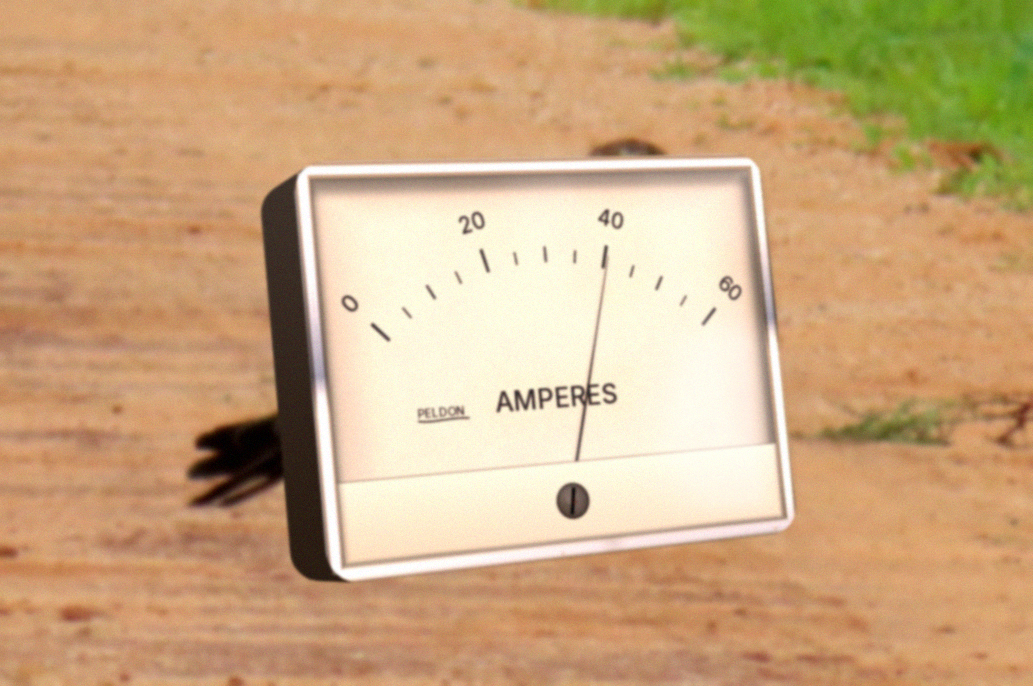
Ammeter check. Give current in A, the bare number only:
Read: 40
